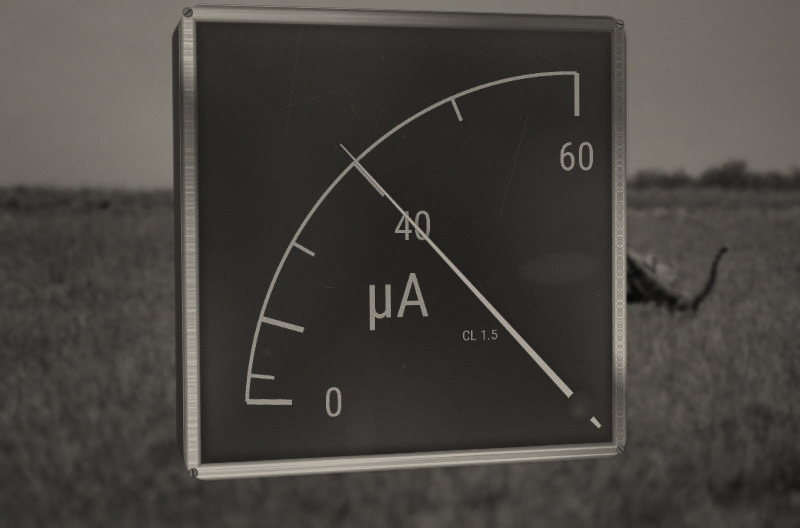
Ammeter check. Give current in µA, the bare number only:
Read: 40
